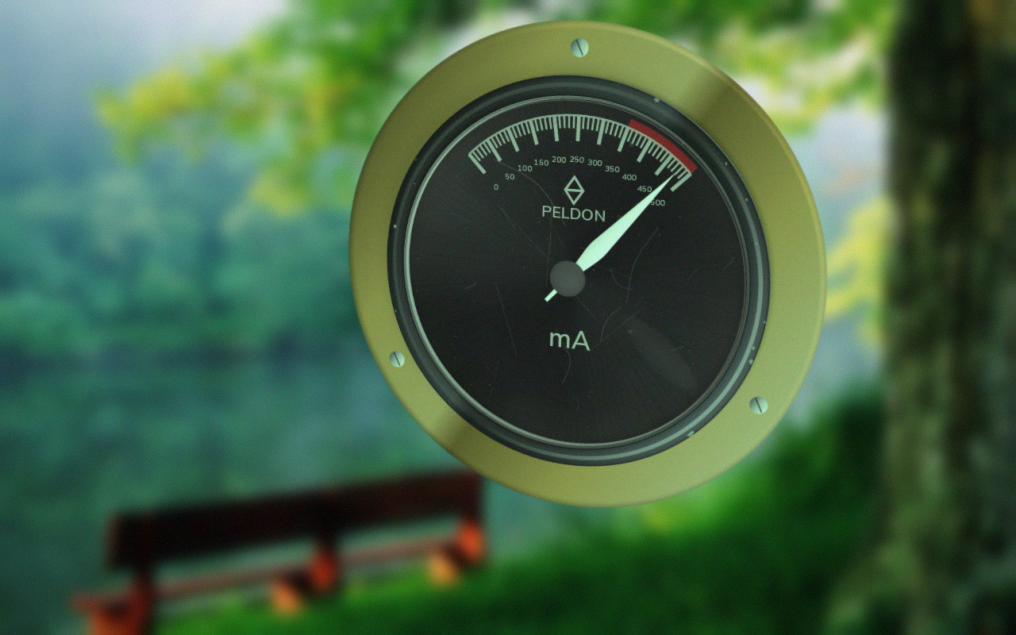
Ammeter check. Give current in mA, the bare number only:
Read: 480
